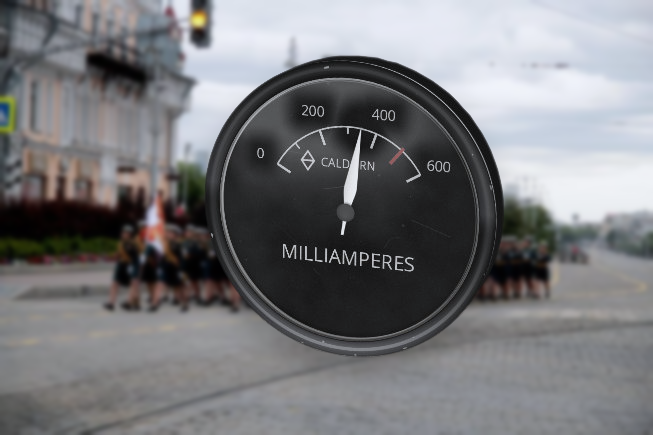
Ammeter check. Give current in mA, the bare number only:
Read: 350
